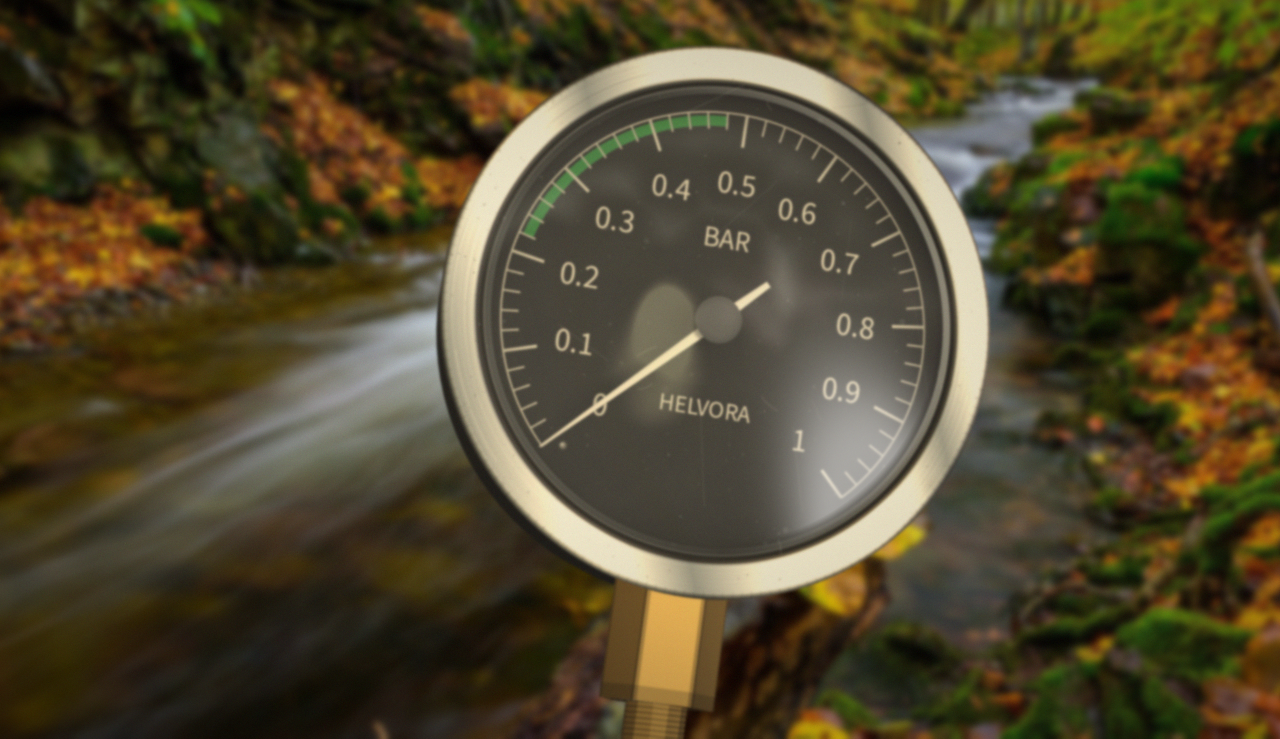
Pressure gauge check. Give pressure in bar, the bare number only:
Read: 0
